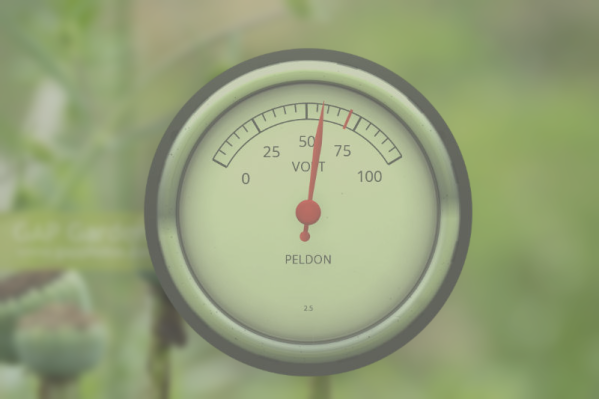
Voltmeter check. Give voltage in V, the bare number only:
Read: 57.5
